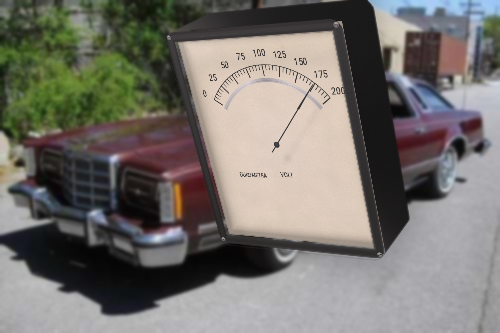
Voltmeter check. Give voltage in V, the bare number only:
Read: 175
